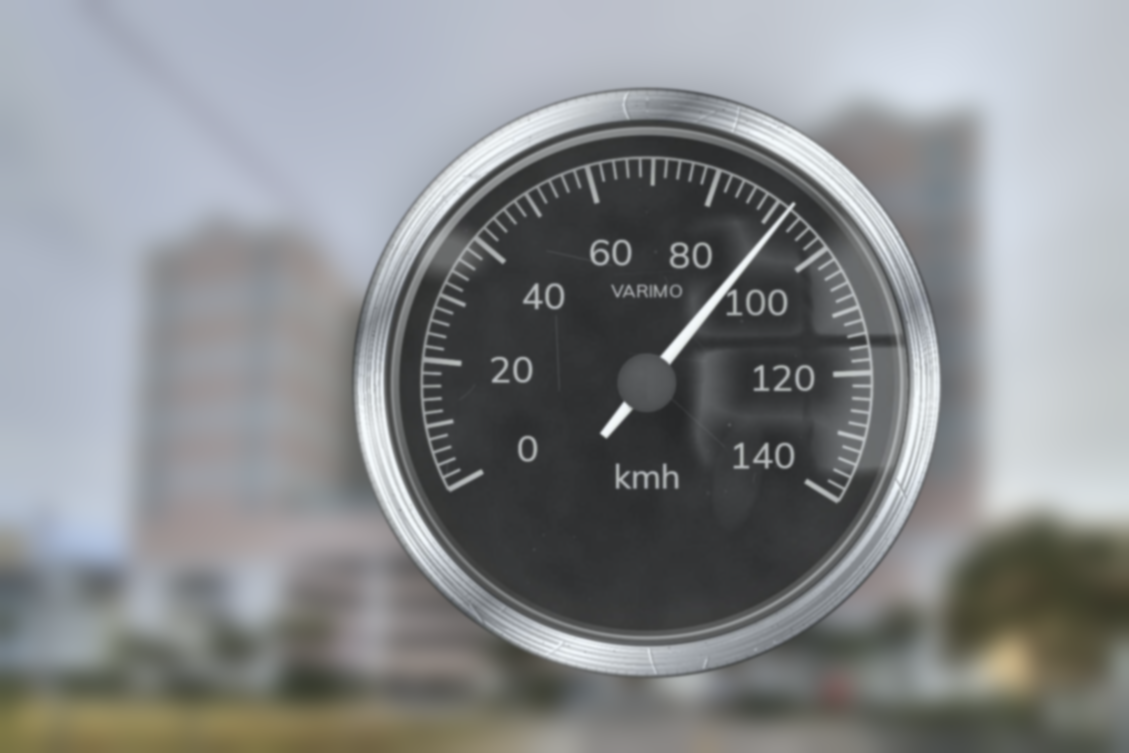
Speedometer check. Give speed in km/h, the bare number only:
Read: 92
